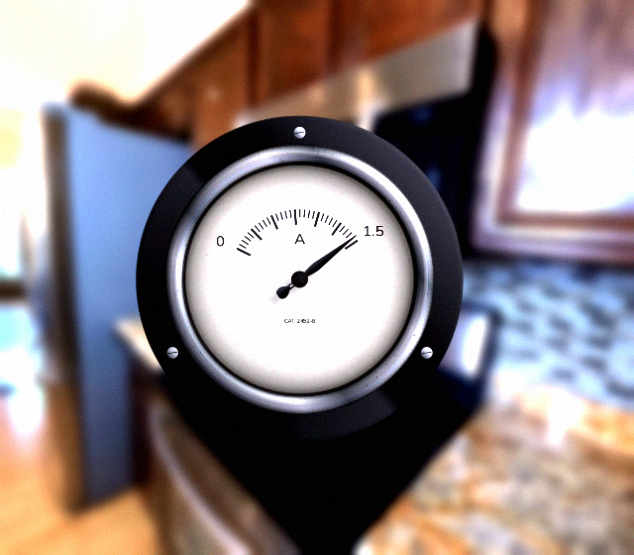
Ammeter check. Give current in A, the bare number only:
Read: 1.45
